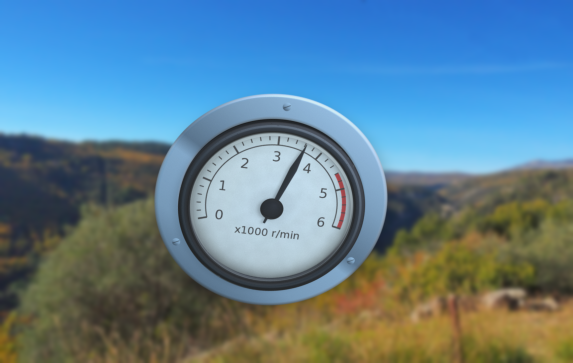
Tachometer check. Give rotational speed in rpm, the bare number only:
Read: 3600
